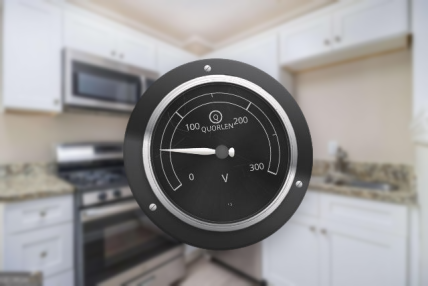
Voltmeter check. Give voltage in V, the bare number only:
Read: 50
